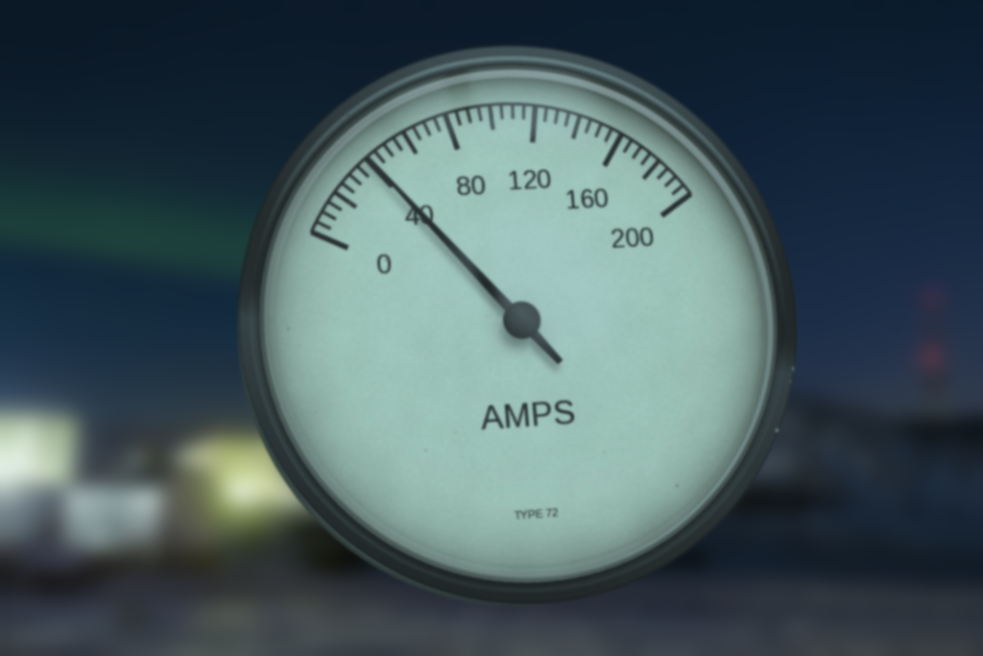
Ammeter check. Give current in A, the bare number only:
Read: 40
